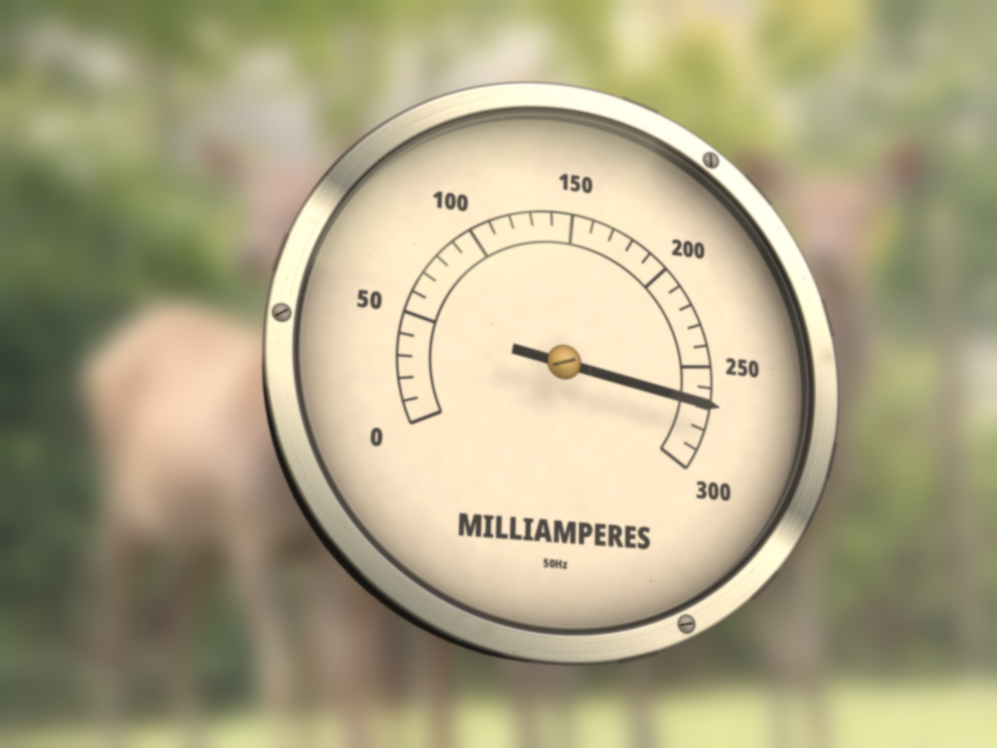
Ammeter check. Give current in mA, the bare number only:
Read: 270
